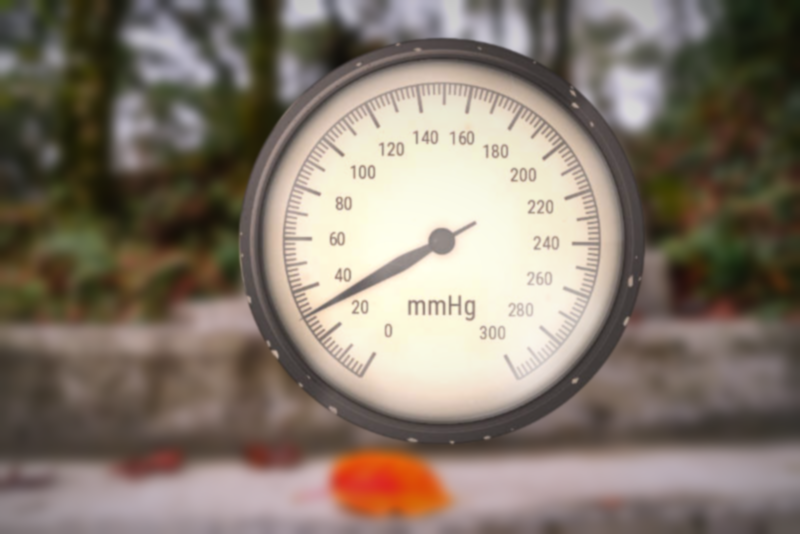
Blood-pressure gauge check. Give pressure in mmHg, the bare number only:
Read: 30
